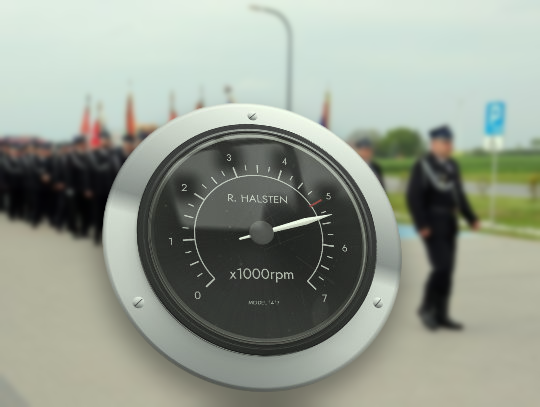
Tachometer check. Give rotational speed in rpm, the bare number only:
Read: 5375
